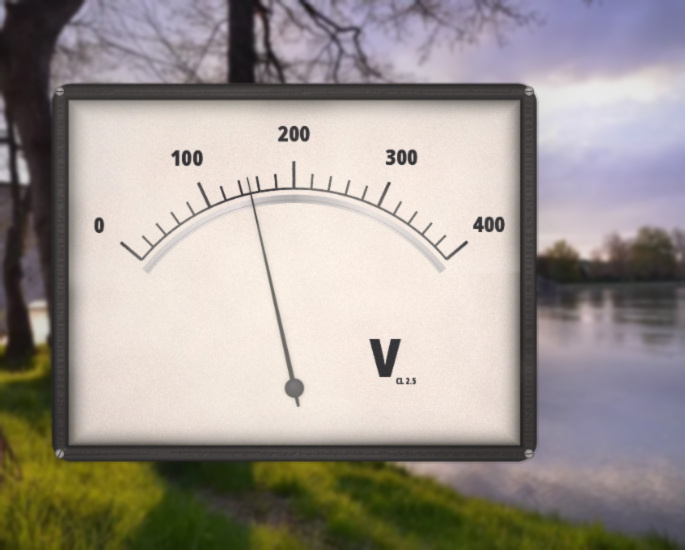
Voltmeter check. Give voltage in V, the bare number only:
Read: 150
